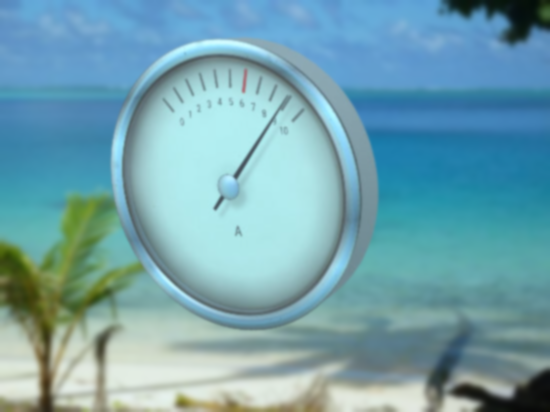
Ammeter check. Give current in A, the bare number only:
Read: 9
